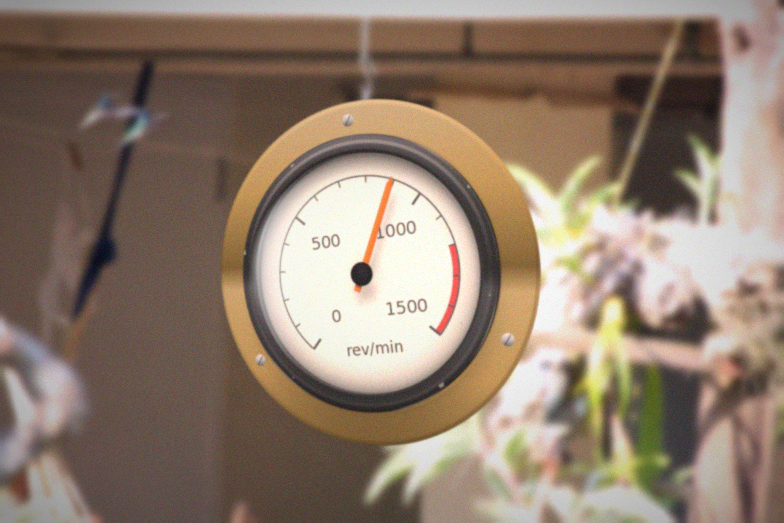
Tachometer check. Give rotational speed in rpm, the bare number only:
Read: 900
